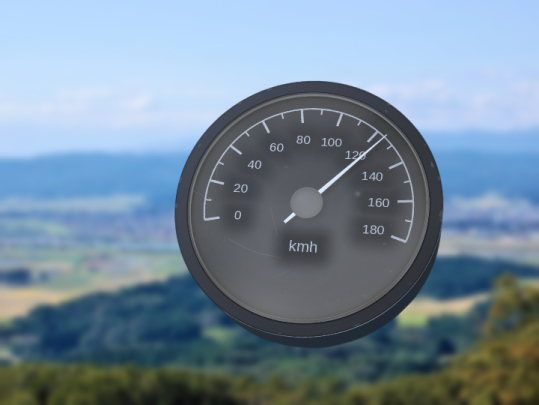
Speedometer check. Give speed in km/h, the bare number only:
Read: 125
